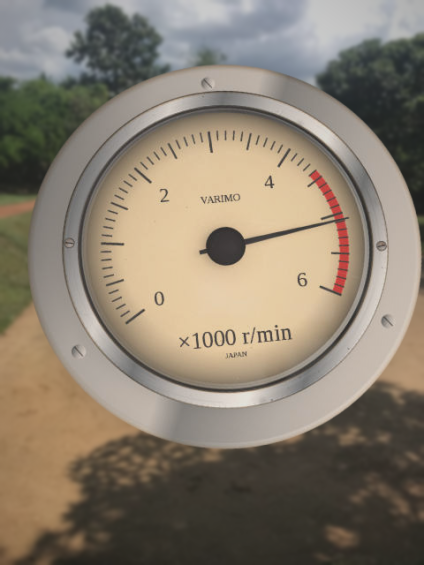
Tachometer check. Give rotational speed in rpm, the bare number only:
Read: 5100
